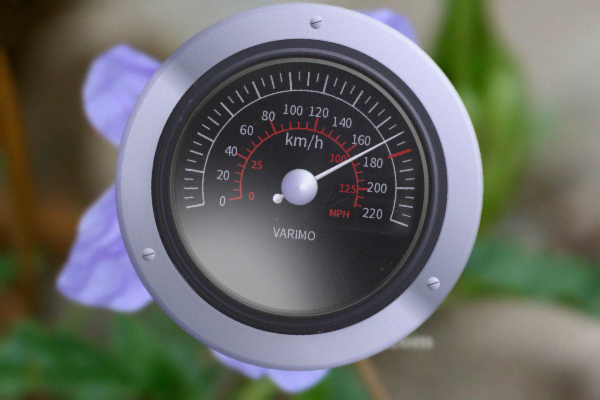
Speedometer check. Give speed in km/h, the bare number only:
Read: 170
